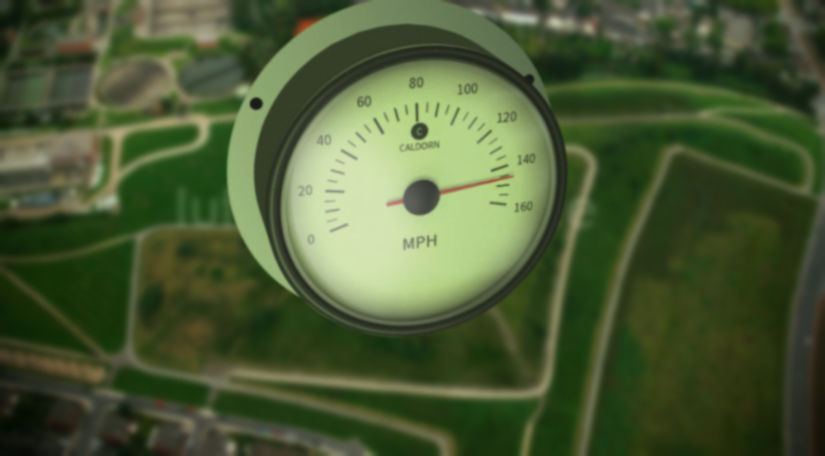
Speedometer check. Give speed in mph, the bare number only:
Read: 145
